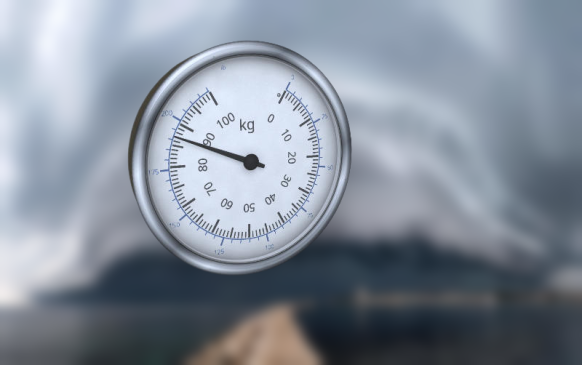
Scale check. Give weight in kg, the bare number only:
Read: 87
